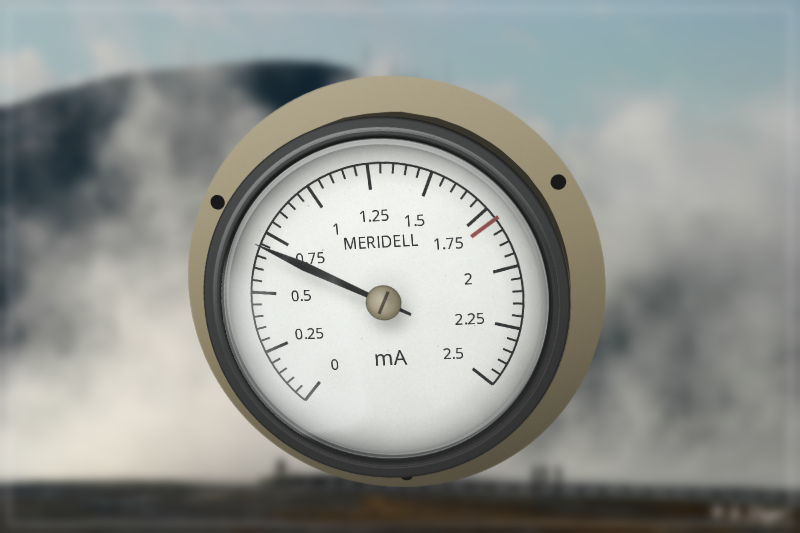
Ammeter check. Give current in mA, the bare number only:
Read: 0.7
